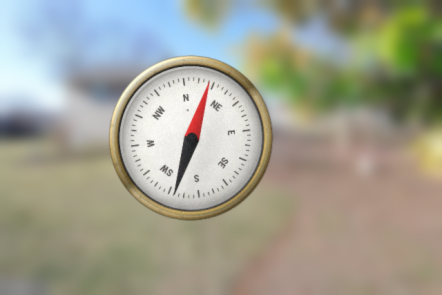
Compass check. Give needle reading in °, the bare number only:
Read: 25
